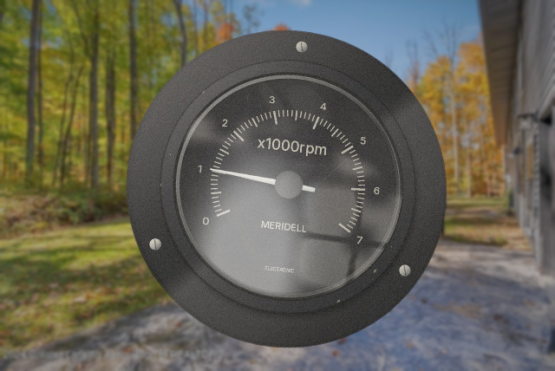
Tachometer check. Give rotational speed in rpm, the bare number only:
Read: 1000
